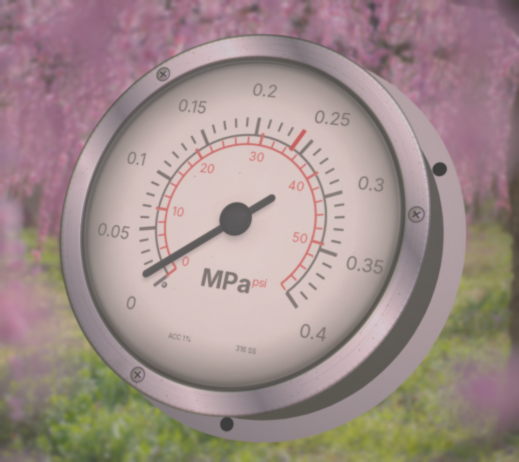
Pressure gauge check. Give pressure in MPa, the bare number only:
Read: 0.01
